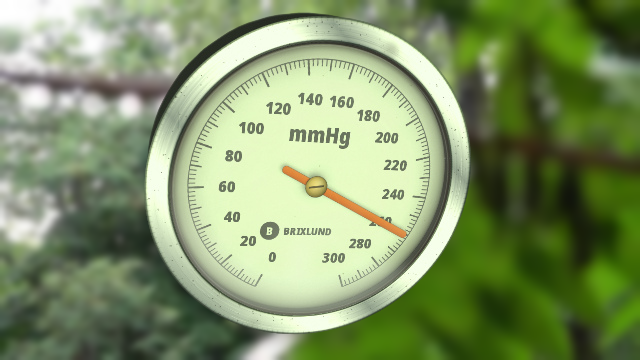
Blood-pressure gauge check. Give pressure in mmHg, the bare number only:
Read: 260
